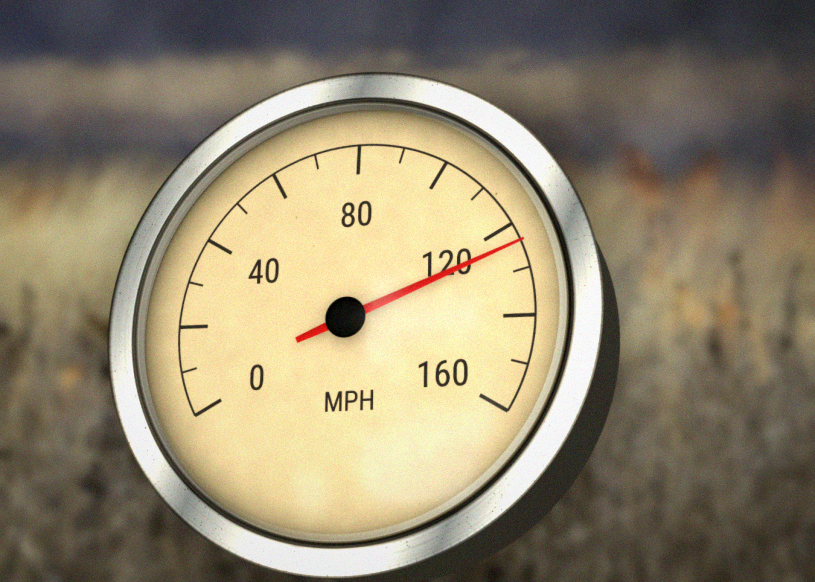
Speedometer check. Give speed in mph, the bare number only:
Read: 125
